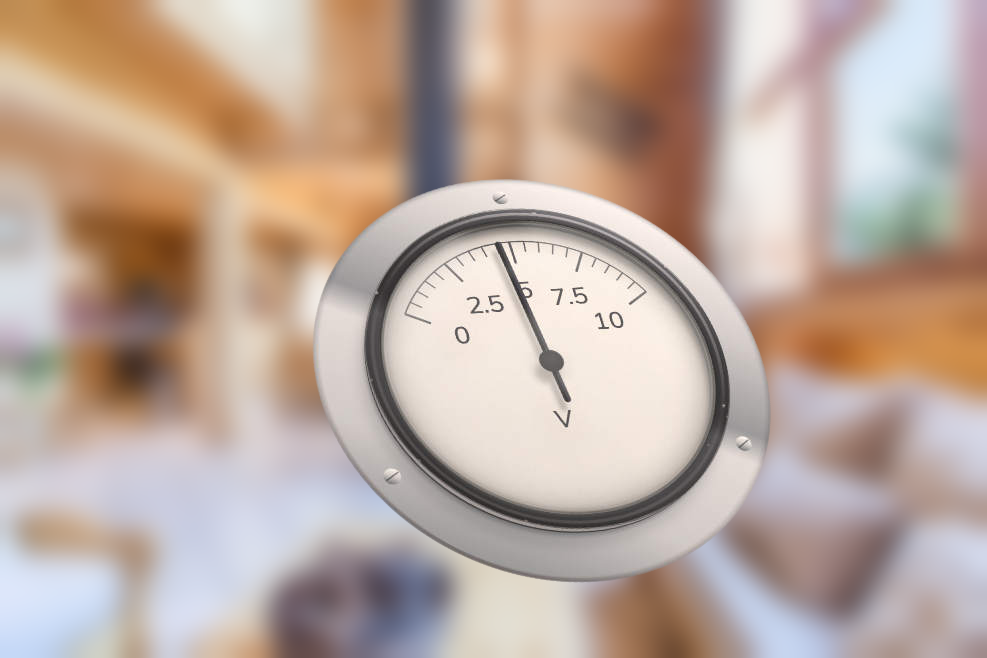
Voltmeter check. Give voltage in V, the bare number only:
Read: 4.5
